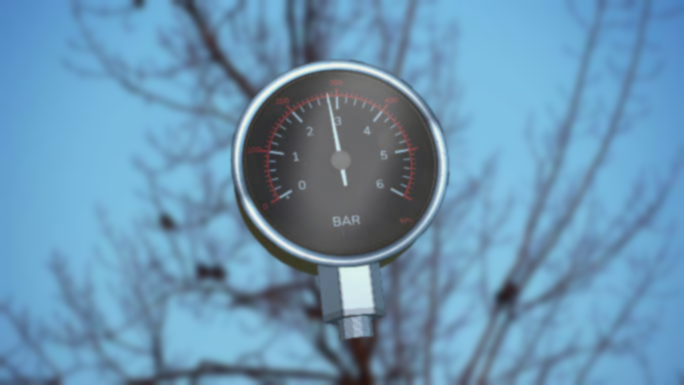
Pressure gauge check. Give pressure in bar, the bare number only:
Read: 2.8
